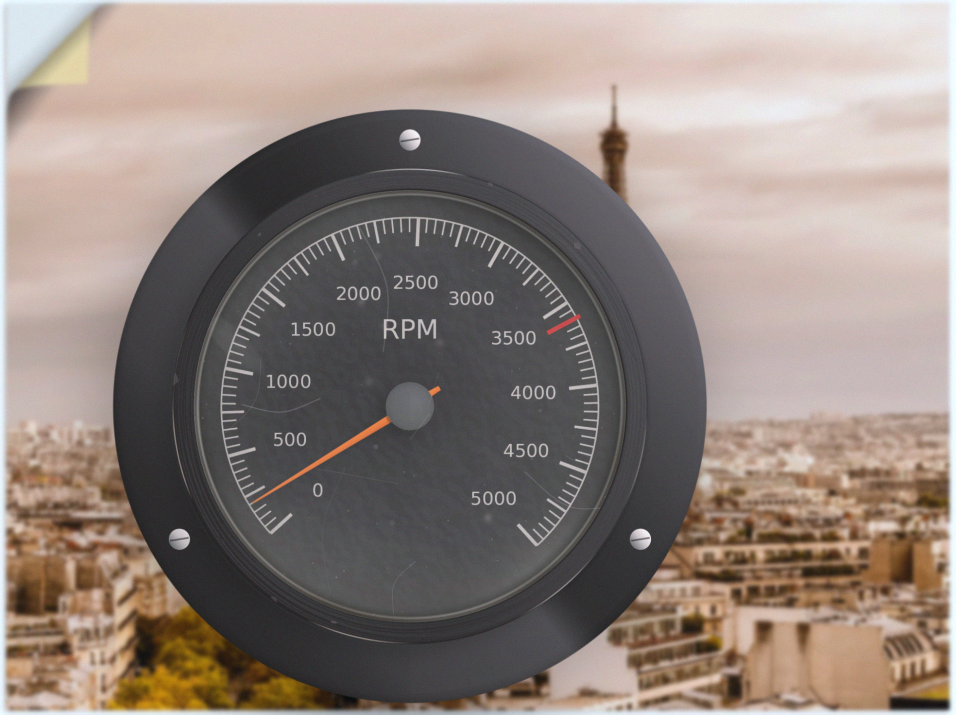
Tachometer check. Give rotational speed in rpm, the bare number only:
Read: 200
